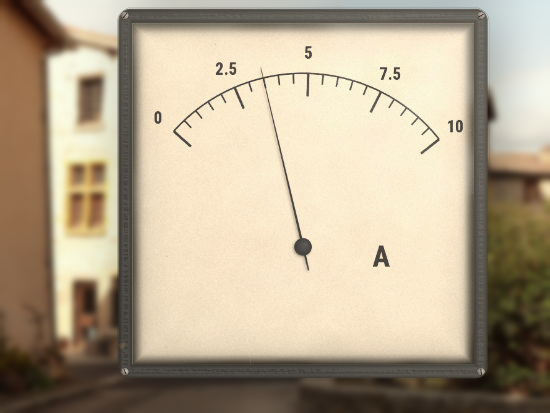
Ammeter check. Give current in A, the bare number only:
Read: 3.5
